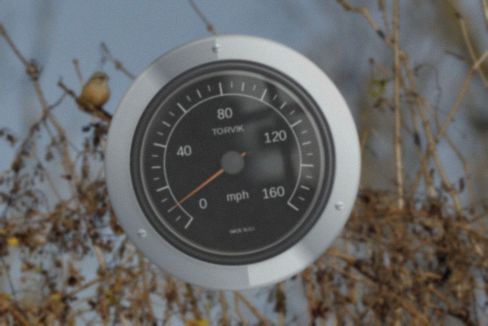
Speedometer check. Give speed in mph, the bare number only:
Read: 10
